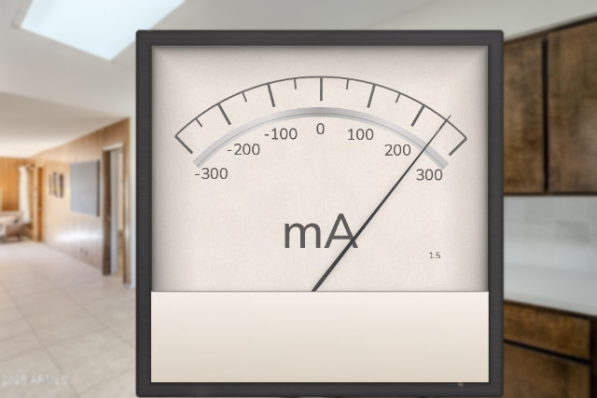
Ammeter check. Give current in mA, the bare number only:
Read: 250
